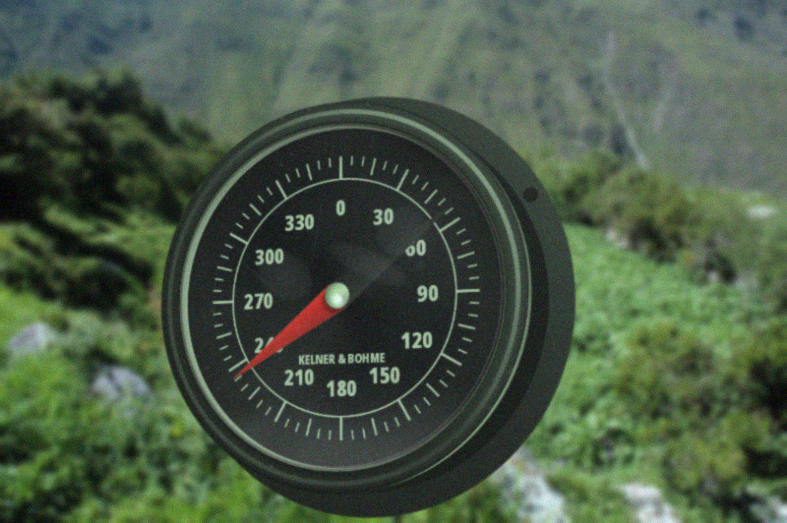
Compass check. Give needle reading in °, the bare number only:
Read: 235
